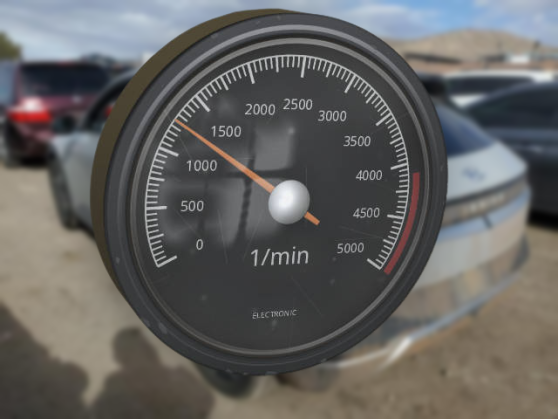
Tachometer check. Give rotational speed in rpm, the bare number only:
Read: 1250
